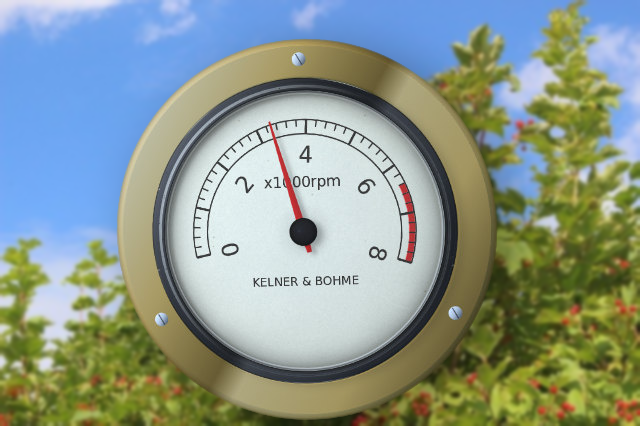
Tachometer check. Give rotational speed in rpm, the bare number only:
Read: 3300
